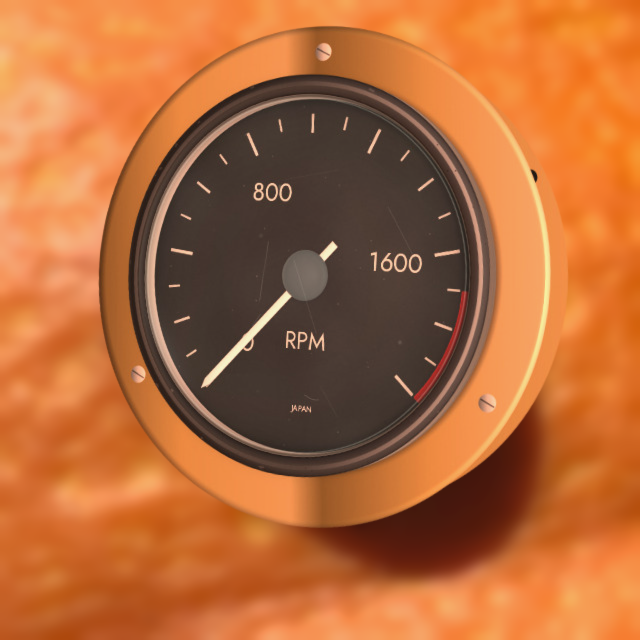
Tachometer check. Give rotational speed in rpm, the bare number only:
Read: 0
